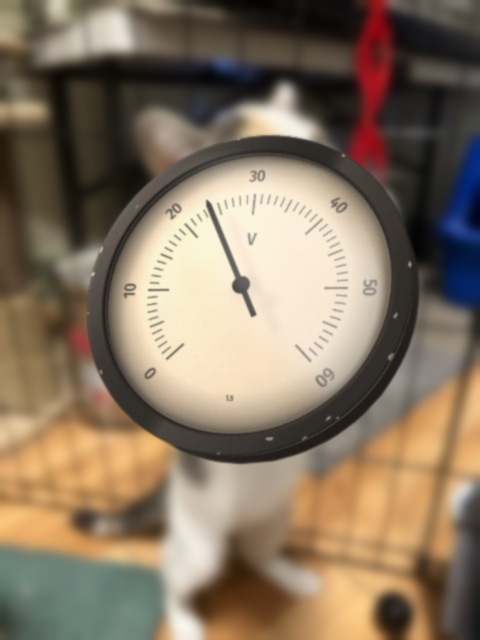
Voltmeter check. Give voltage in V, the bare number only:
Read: 24
